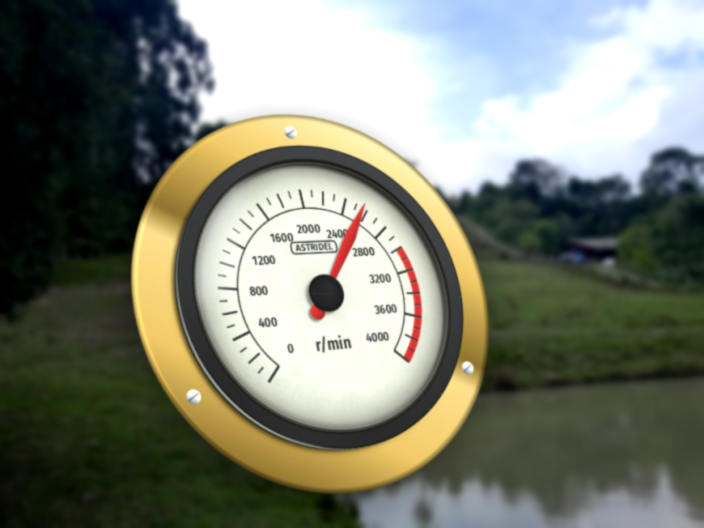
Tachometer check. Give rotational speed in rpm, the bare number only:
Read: 2550
